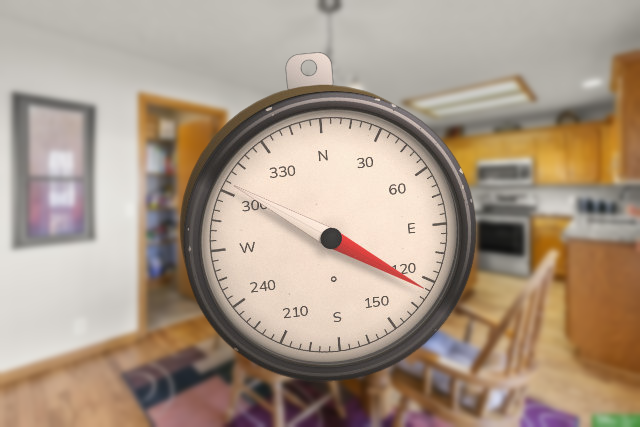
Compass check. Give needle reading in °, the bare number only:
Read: 125
